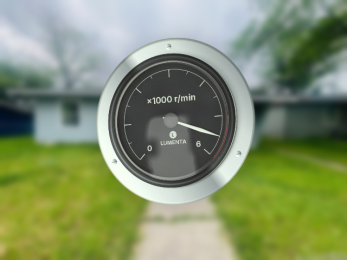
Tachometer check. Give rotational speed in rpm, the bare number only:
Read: 5500
